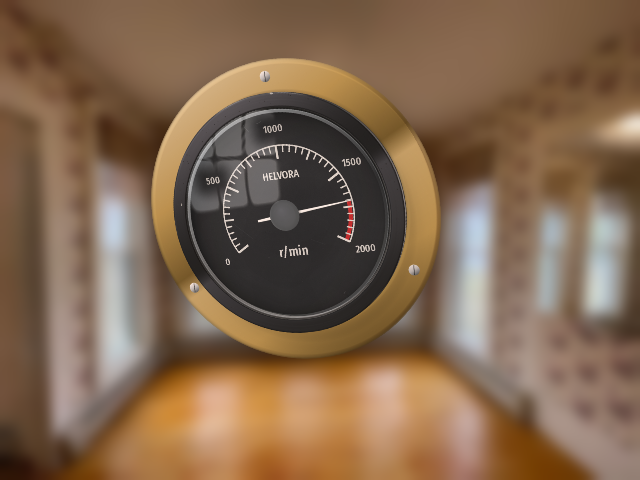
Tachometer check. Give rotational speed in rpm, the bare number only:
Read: 1700
